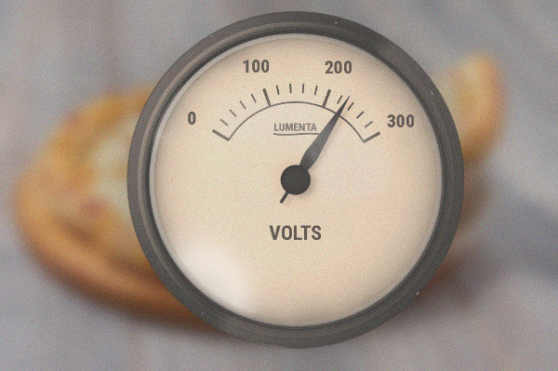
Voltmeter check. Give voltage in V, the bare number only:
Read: 230
